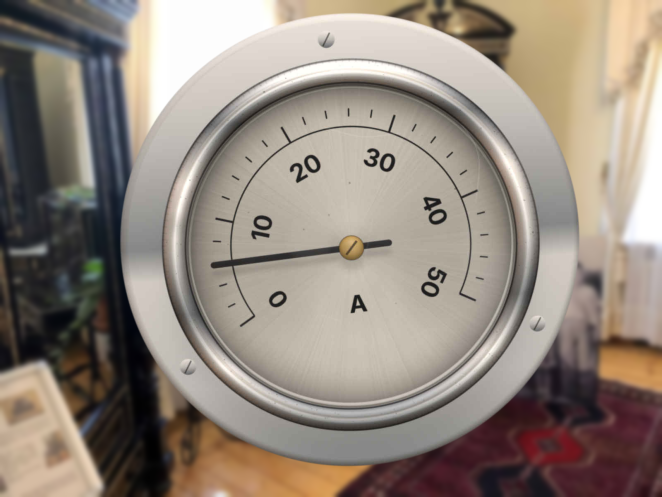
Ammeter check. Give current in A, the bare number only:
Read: 6
